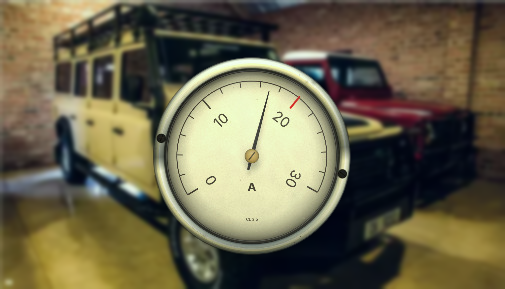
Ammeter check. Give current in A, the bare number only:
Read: 17
